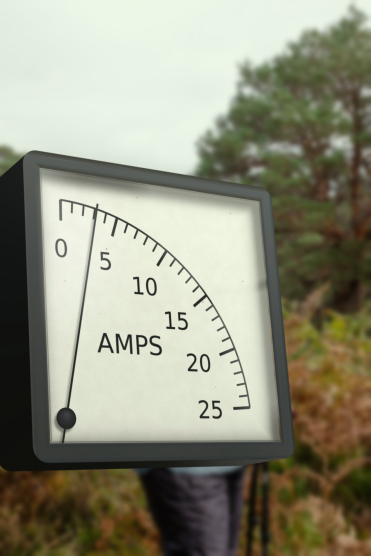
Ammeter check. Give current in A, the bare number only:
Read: 3
